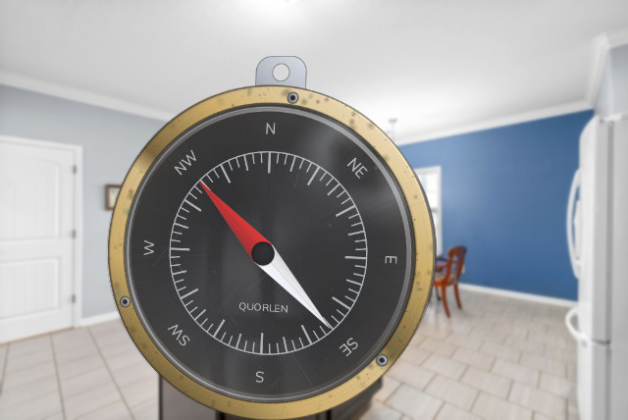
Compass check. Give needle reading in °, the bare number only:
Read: 315
